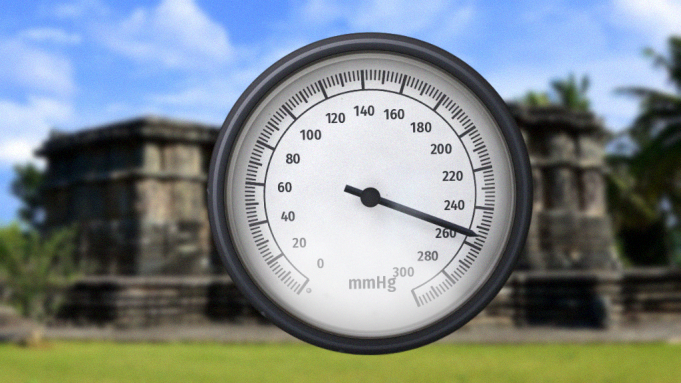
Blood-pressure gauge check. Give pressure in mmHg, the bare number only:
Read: 254
